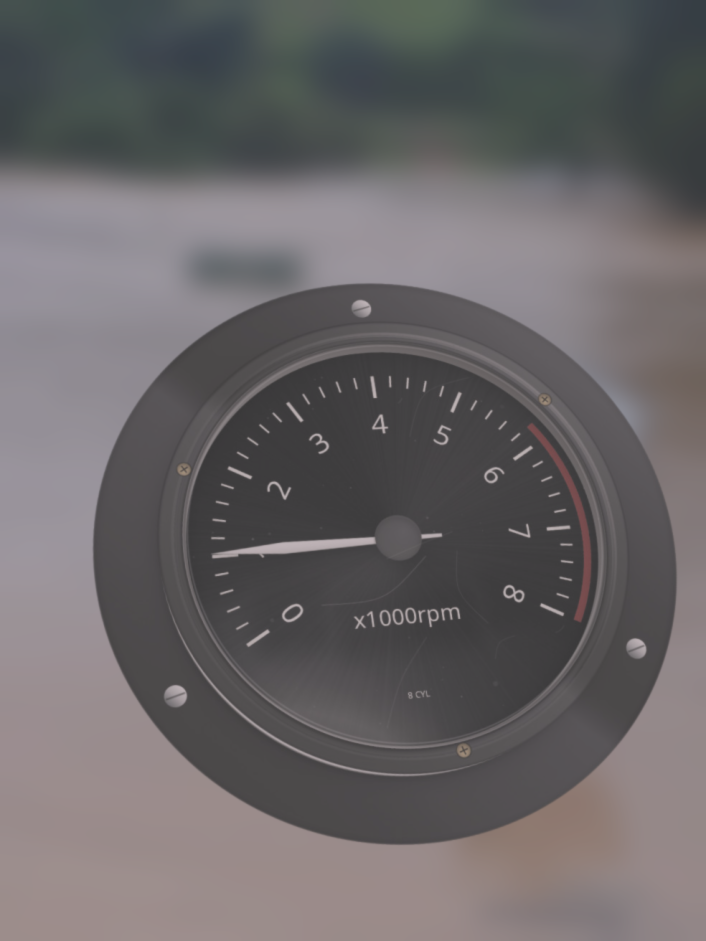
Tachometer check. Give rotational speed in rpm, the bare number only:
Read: 1000
